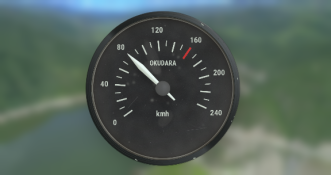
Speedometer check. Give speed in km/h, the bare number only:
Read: 80
